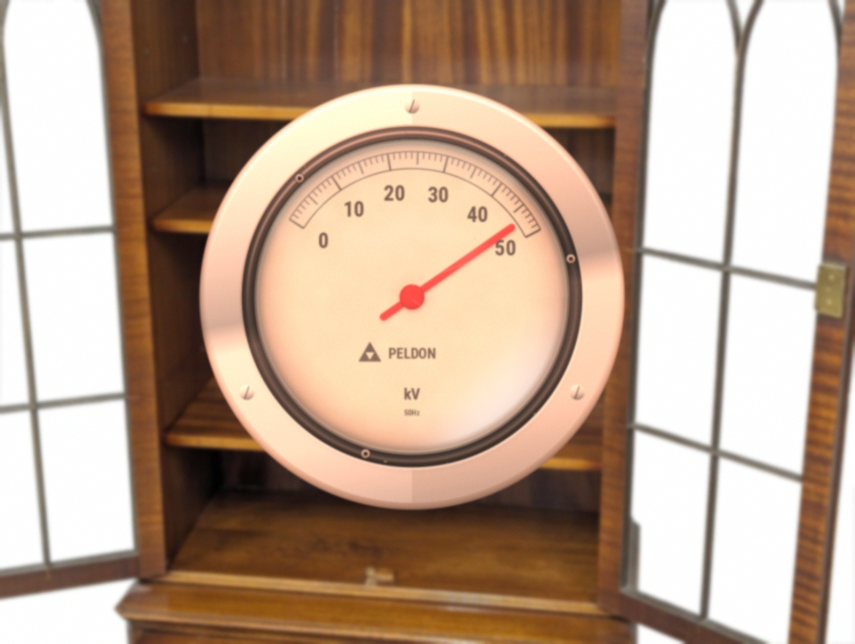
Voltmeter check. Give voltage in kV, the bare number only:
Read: 47
